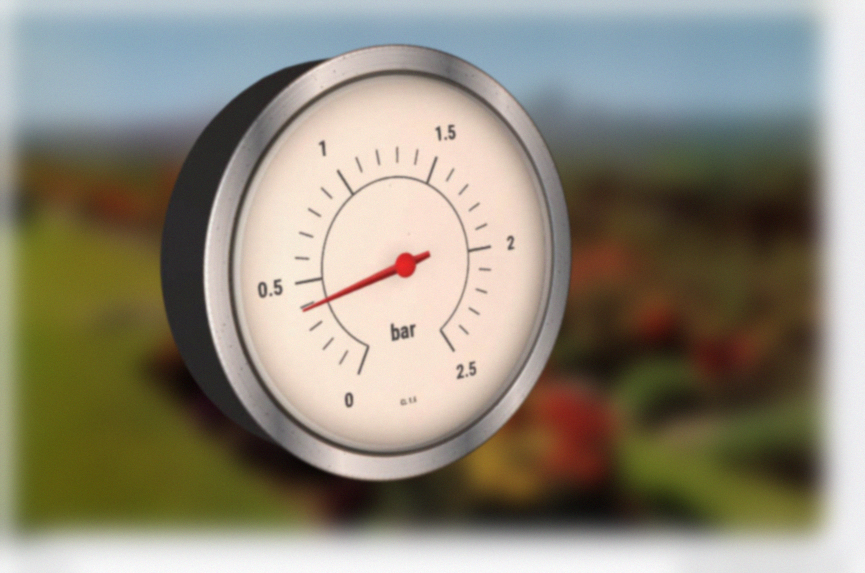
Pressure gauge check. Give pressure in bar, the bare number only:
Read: 0.4
